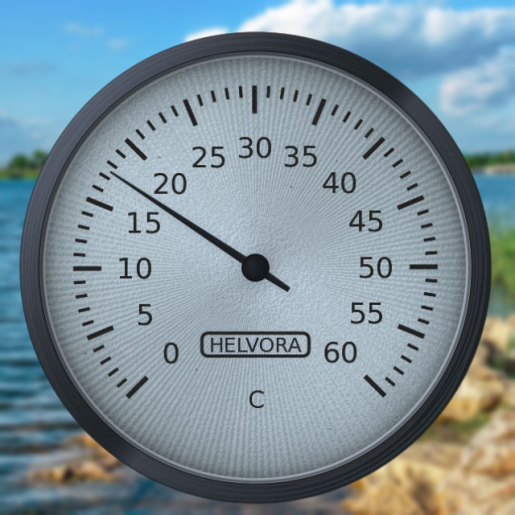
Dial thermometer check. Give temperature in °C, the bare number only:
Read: 17.5
